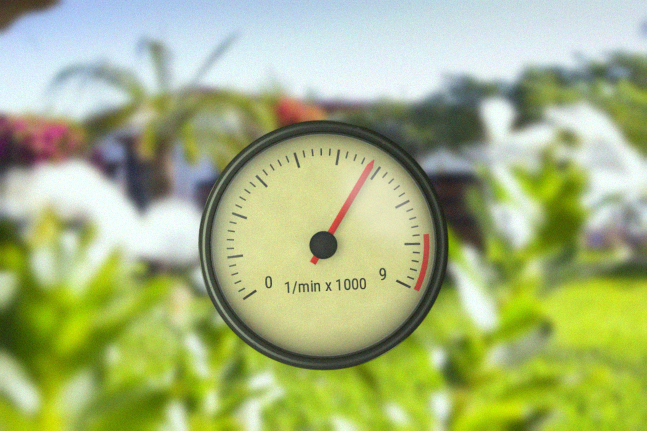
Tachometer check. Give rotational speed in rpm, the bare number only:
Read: 5800
